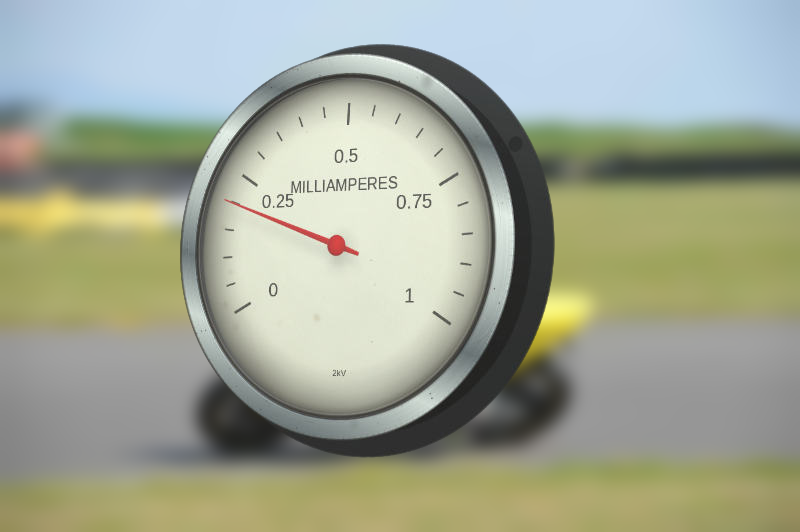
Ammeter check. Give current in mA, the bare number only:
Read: 0.2
